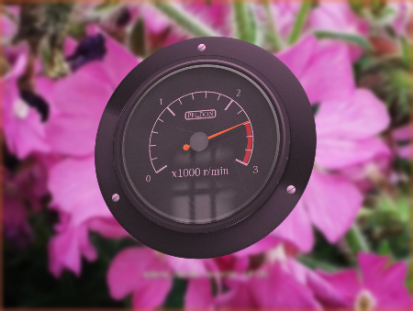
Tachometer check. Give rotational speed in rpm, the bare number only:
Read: 2400
